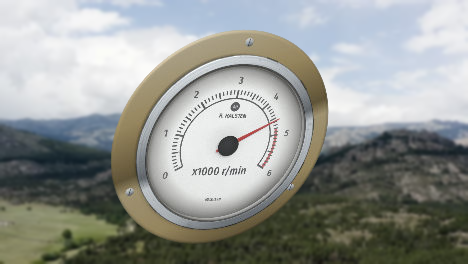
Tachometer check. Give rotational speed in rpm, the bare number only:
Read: 4500
